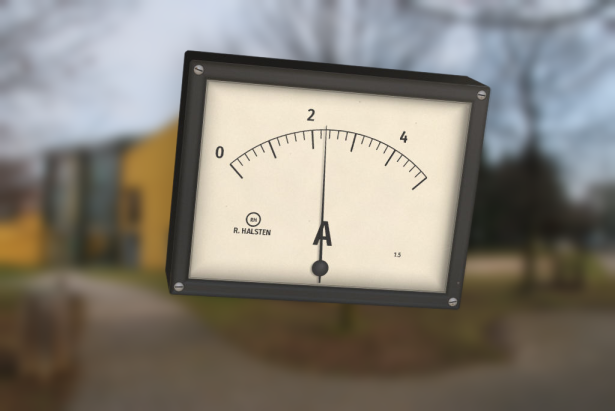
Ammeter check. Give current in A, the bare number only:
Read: 2.3
